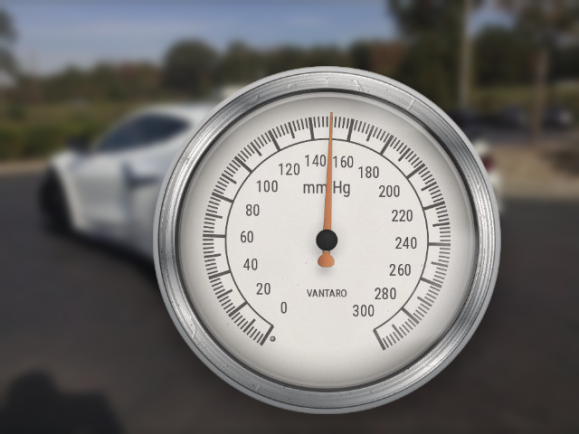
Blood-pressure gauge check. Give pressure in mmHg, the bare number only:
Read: 150
